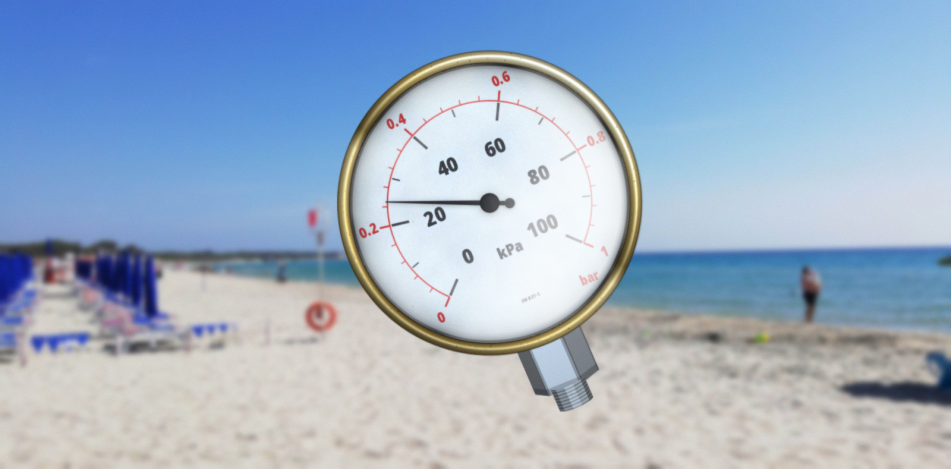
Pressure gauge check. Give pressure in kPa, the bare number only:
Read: 25
